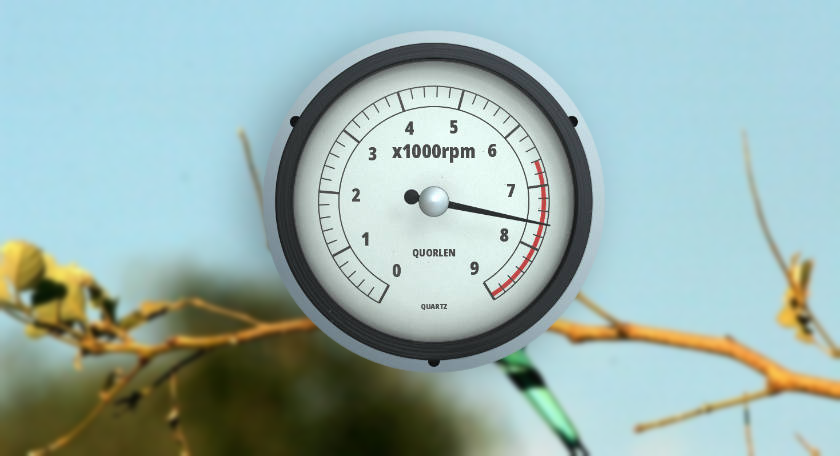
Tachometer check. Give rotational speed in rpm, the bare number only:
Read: 7600
